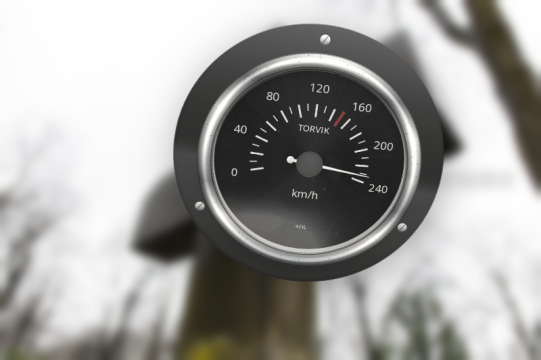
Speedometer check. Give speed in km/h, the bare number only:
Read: 230
